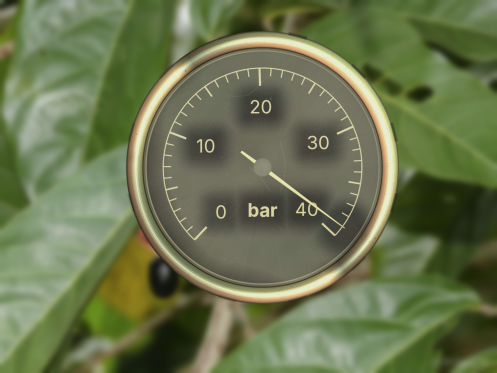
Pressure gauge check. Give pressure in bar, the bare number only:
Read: 39
